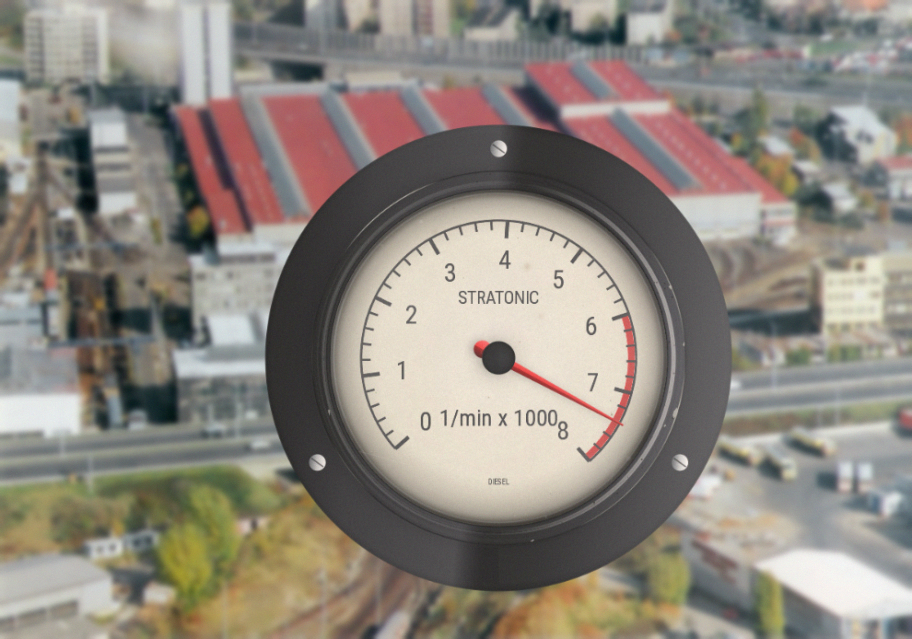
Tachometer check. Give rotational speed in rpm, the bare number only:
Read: 7400
